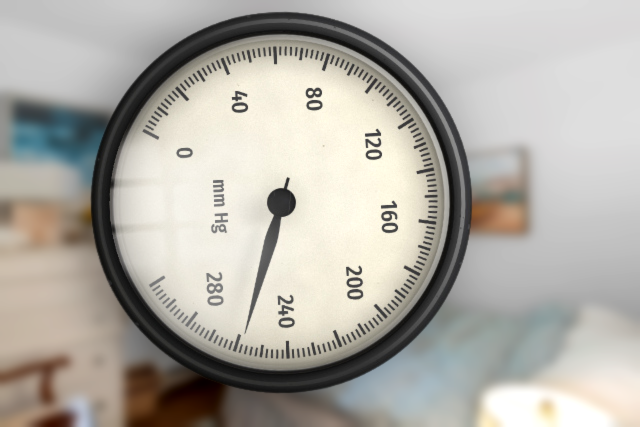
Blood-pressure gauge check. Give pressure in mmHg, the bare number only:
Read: 258
